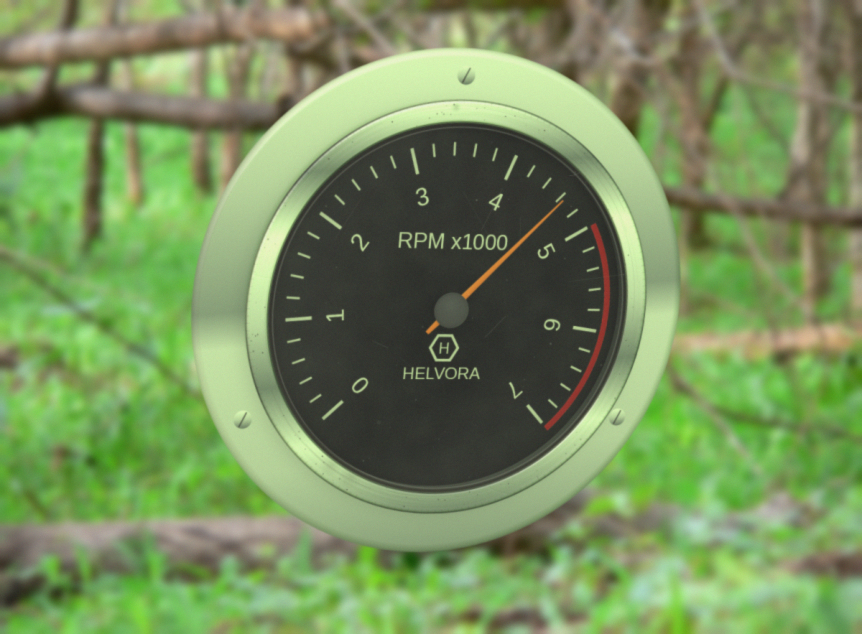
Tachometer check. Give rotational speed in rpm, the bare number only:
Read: 4600
